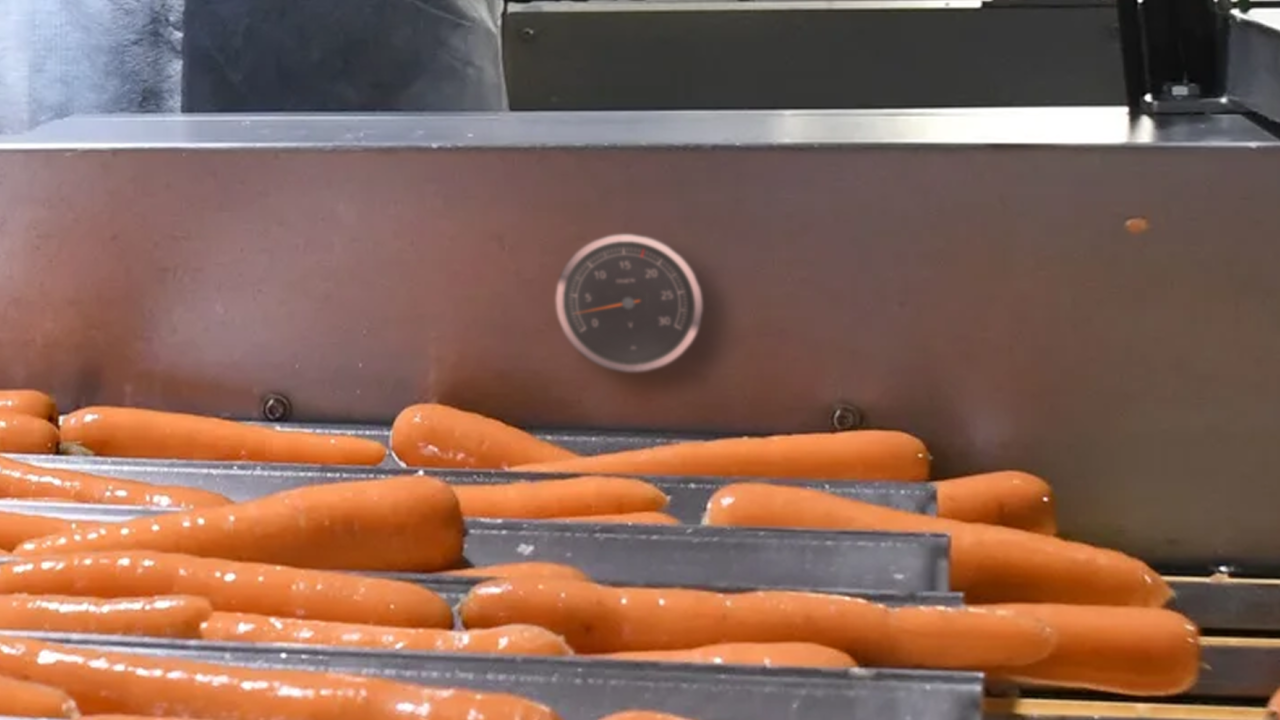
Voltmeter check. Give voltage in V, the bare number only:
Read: 2.5
